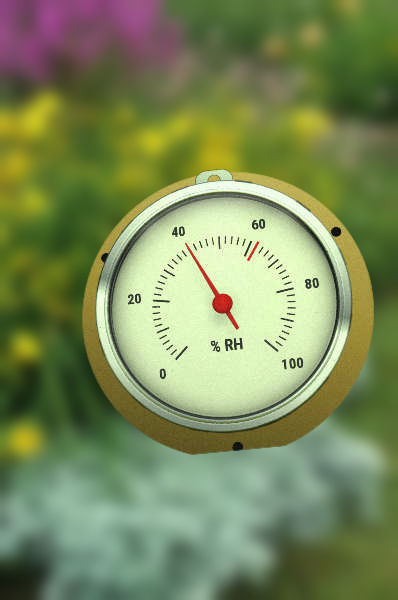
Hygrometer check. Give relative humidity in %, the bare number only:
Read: 40
